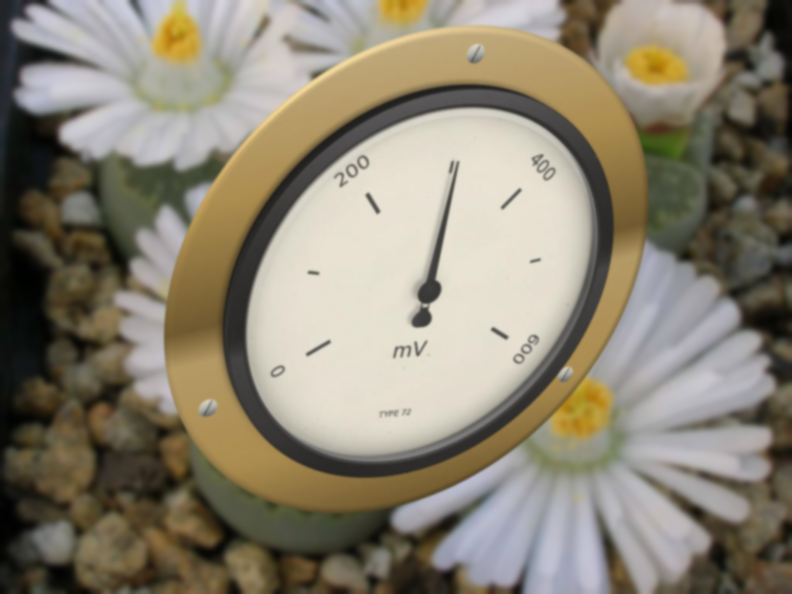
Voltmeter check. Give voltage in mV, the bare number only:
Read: 300
